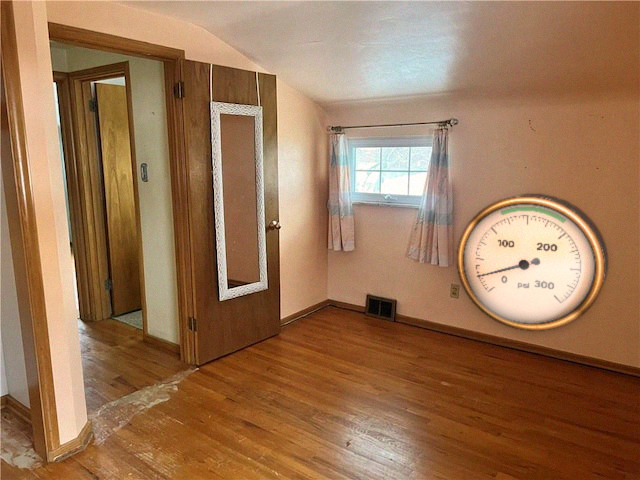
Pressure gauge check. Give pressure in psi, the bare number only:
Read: 25
